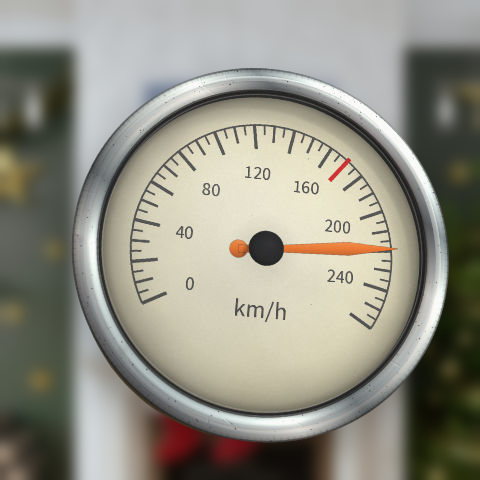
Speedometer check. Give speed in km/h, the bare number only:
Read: 220
